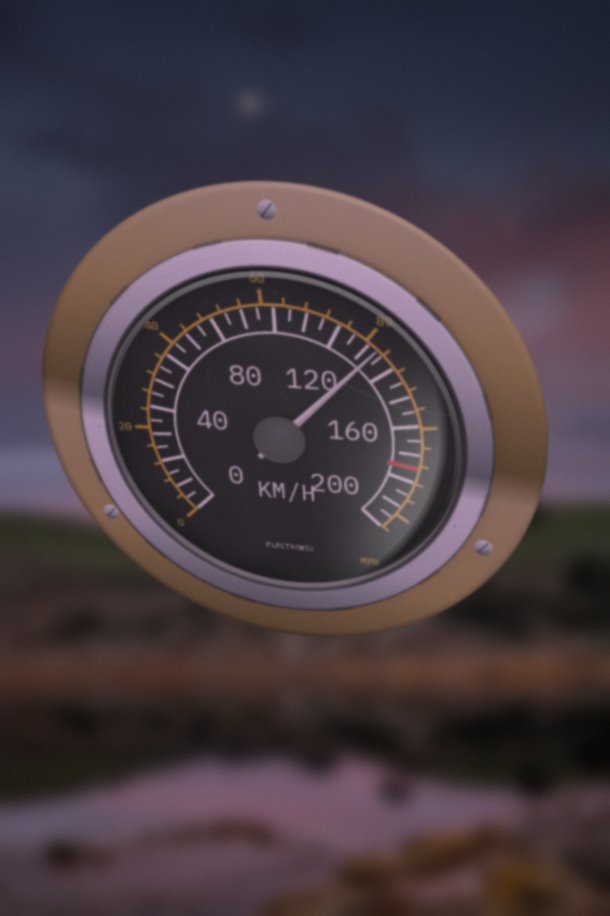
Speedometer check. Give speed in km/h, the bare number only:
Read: 132.5
